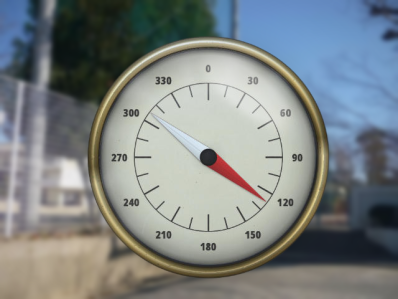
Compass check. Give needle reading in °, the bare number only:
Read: 127.5
